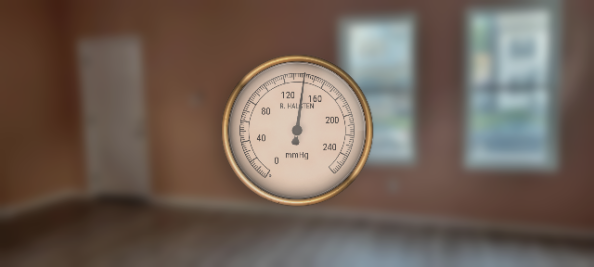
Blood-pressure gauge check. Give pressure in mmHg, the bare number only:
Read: 140
